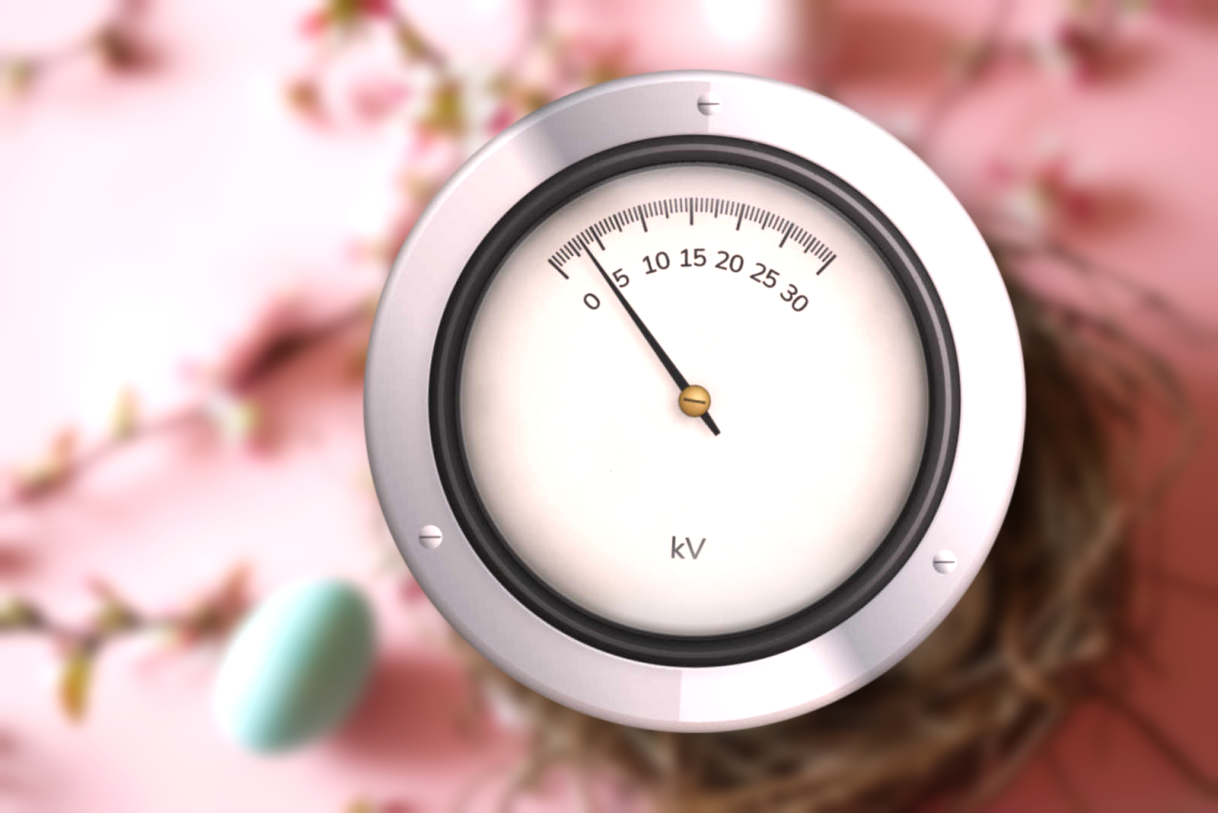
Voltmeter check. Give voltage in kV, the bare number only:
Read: 3.5
